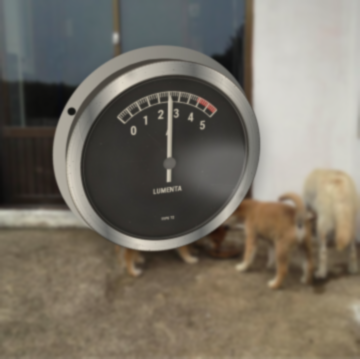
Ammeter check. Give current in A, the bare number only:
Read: 2.5
